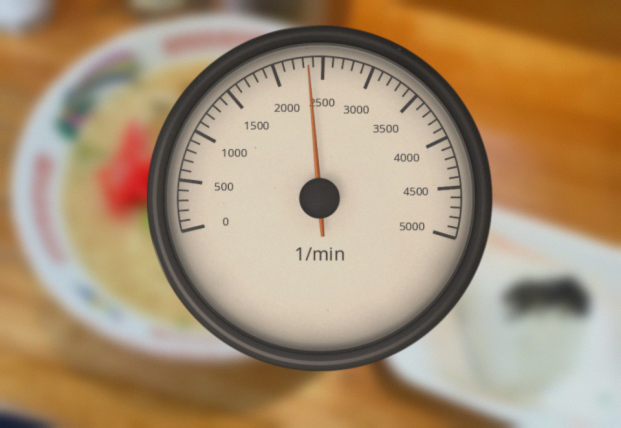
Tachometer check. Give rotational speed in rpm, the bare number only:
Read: 2350
